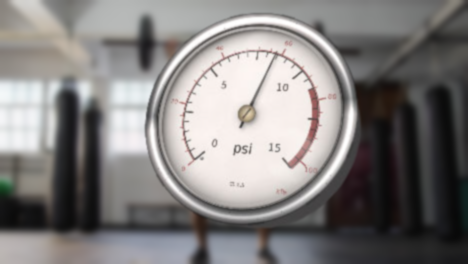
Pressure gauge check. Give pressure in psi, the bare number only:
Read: 8.5
